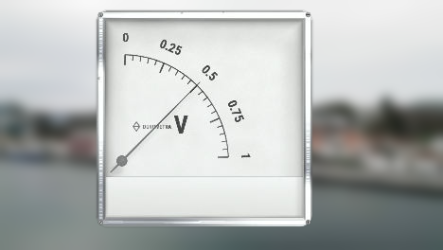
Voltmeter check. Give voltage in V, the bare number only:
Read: 0.5
